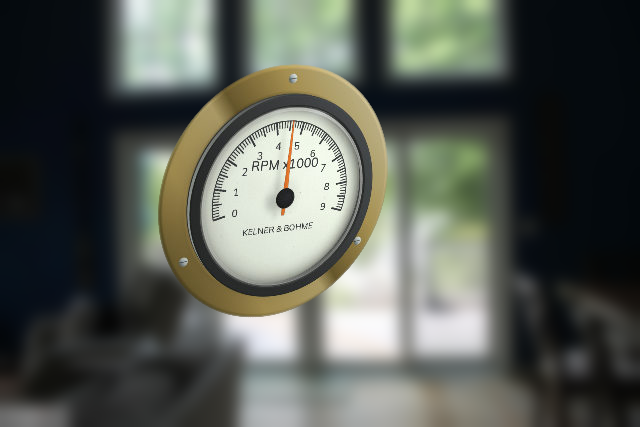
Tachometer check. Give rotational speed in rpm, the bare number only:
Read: 4500
